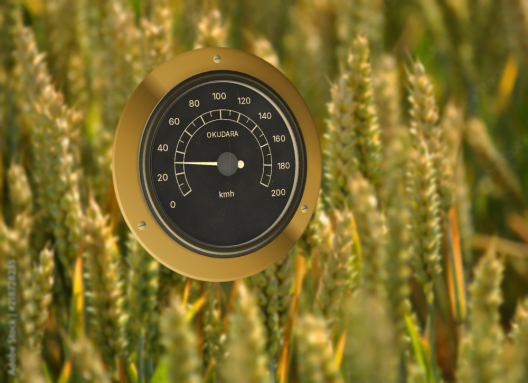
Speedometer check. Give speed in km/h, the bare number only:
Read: 30
